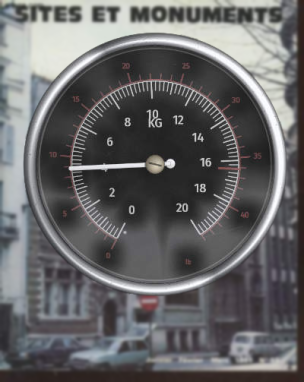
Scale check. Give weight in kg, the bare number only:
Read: 4
